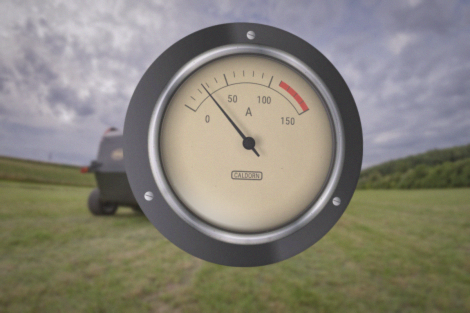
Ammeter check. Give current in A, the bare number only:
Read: 25
